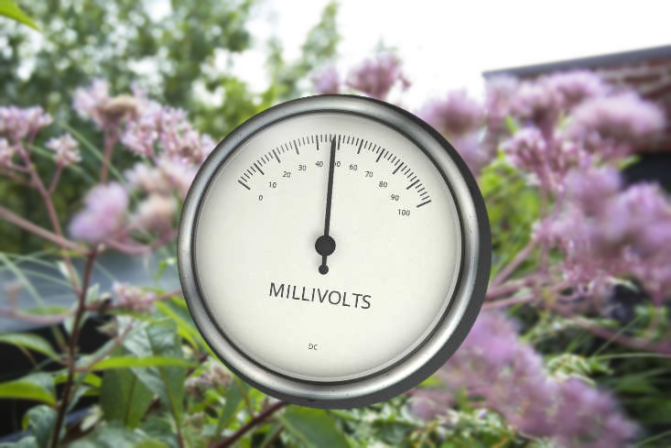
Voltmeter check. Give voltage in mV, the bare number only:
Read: 48
